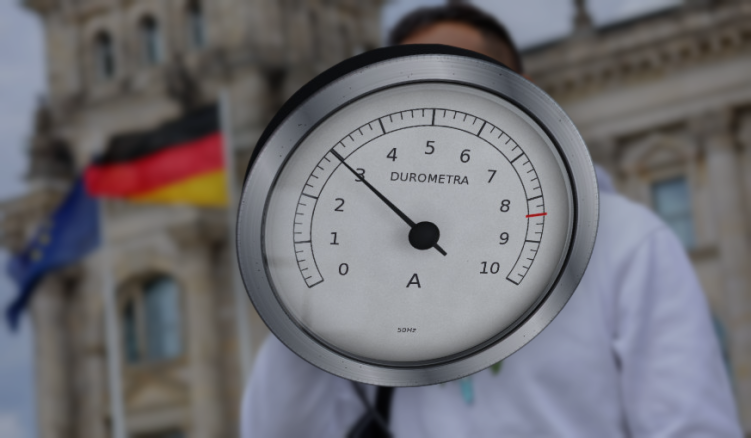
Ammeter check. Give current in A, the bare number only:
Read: 3
